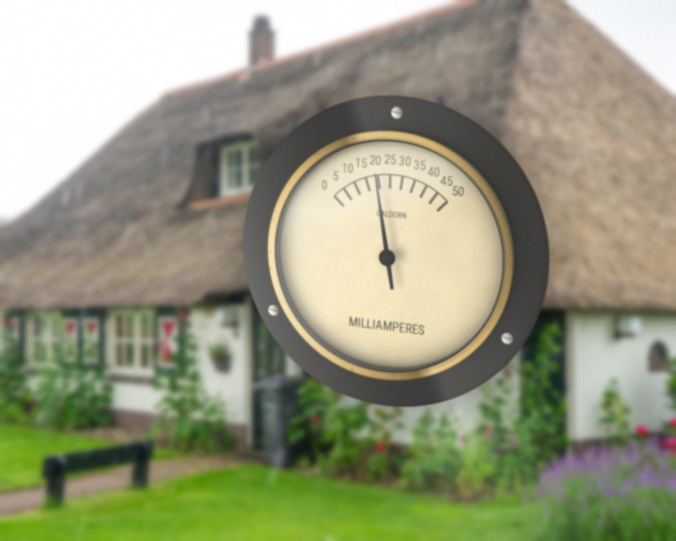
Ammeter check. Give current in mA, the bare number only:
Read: 20
